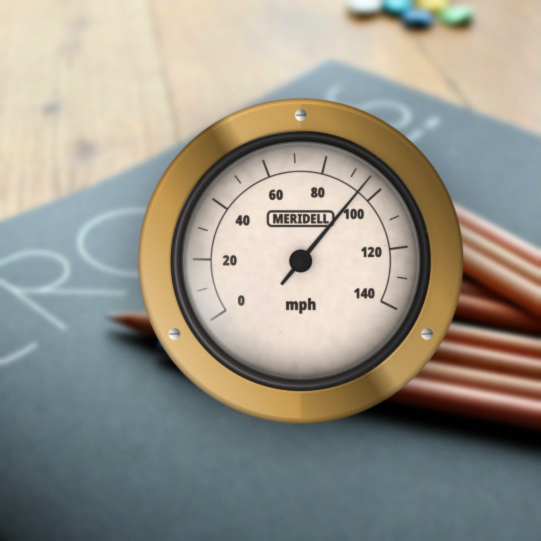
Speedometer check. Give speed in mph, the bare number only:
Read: 95
